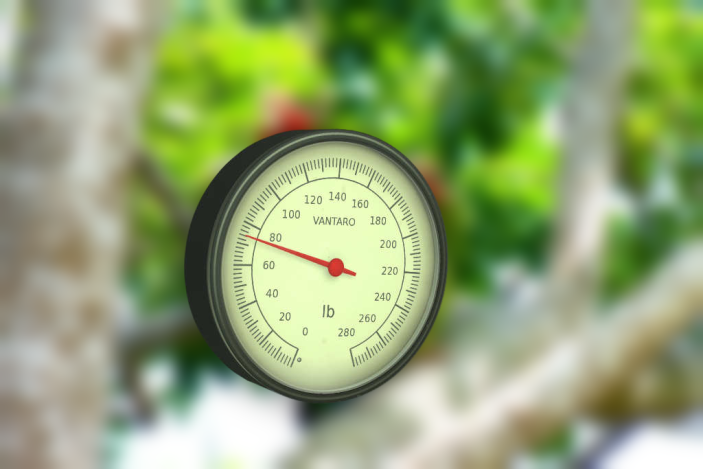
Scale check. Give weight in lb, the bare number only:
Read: 74
